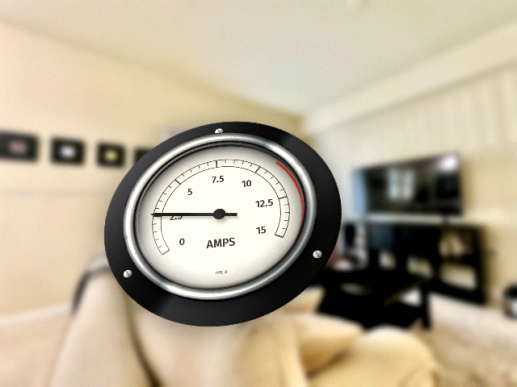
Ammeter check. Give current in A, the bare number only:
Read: 2.5
